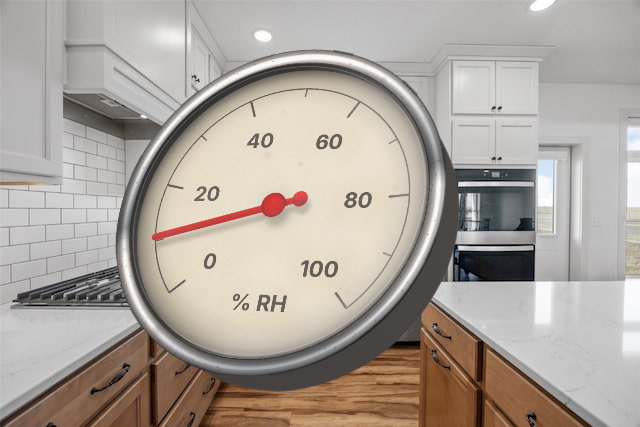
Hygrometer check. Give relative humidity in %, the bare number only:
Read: 10
